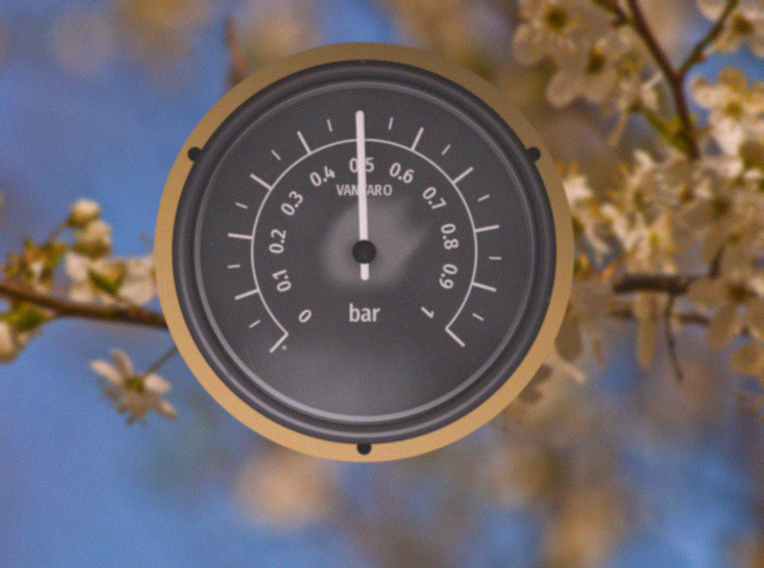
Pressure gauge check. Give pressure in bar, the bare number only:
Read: 0.5
